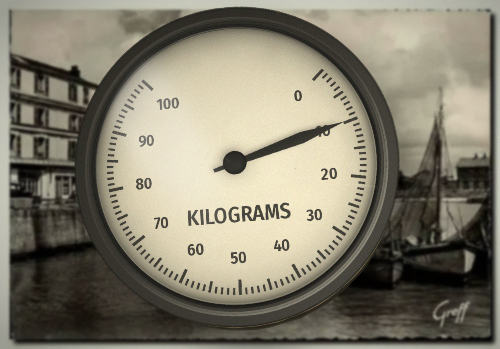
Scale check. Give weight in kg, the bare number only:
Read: 10
